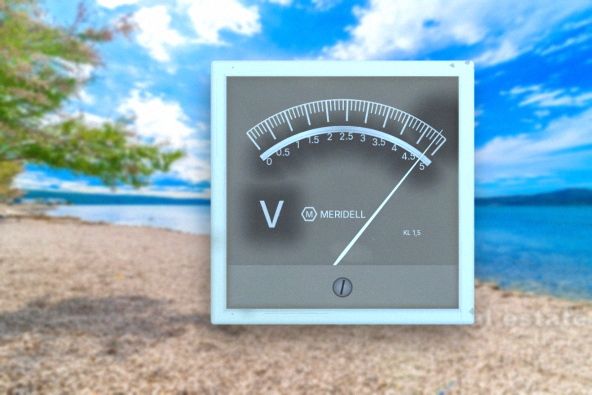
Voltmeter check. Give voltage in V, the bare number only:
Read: 4.8
